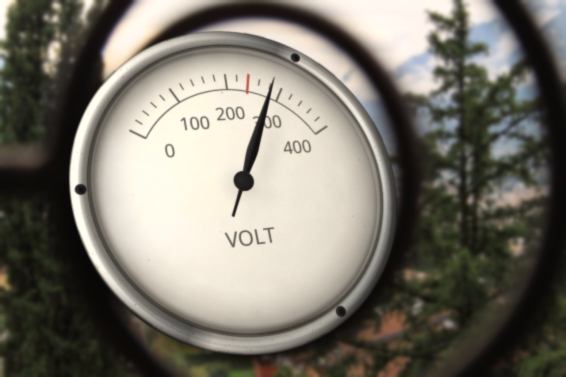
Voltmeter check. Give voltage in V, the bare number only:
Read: 280
